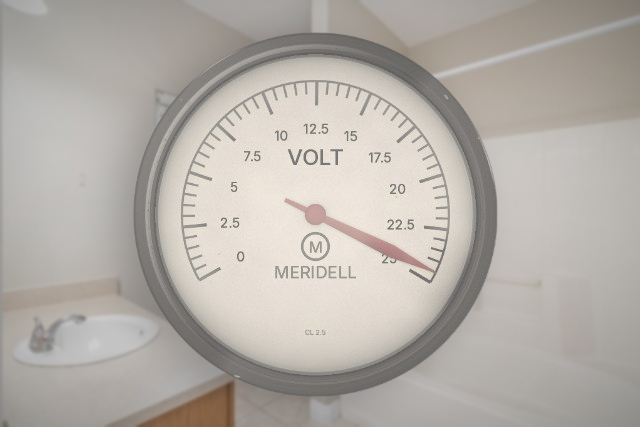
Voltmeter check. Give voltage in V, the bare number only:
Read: 24.5
